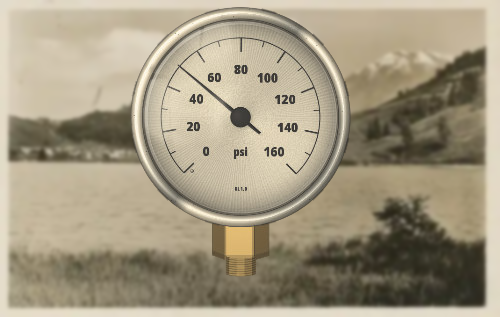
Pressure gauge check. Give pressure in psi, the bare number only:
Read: 50
